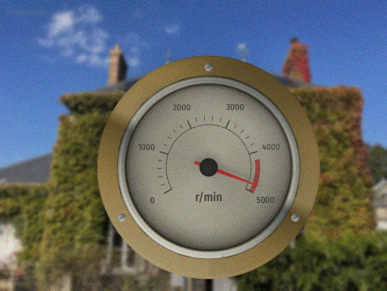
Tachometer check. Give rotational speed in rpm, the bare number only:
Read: 4800
